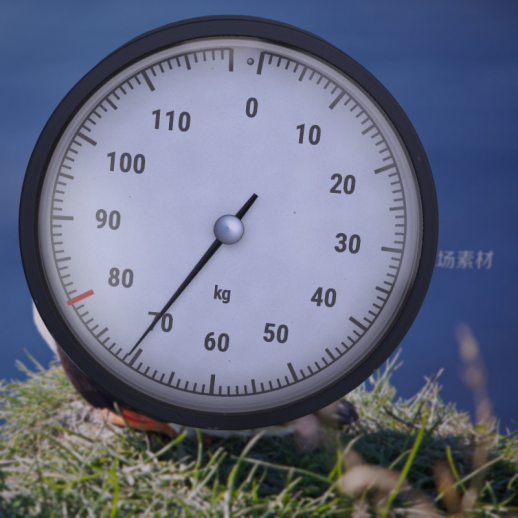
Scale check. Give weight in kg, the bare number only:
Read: 71
